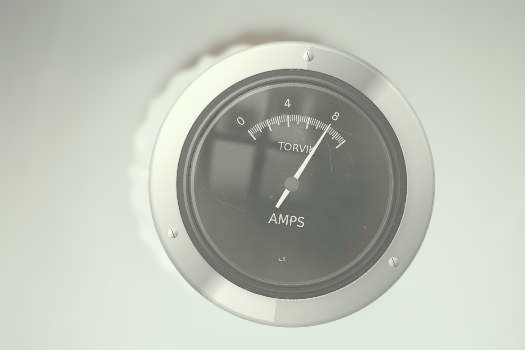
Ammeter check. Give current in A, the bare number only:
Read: 8
